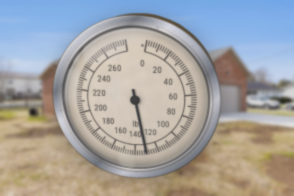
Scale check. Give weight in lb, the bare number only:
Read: 130
